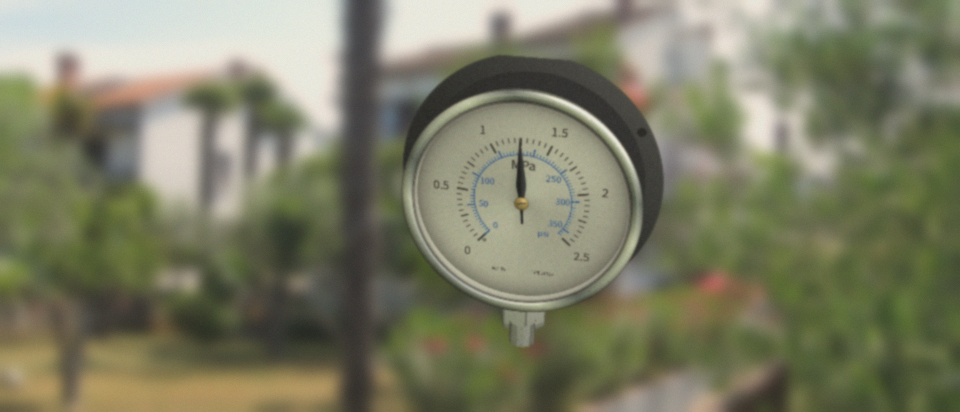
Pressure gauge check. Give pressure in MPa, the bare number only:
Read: 1.25
